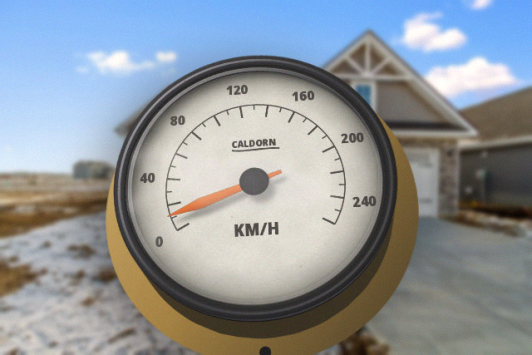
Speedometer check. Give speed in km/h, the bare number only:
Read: 10
